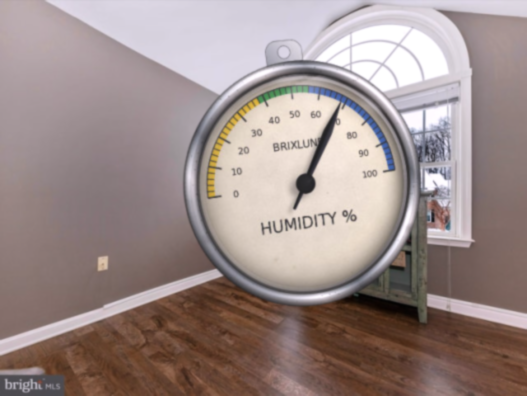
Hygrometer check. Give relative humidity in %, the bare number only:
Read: 68
